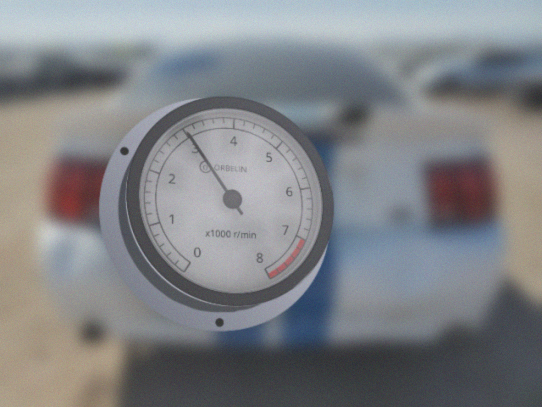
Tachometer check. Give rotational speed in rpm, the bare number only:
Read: 3000
